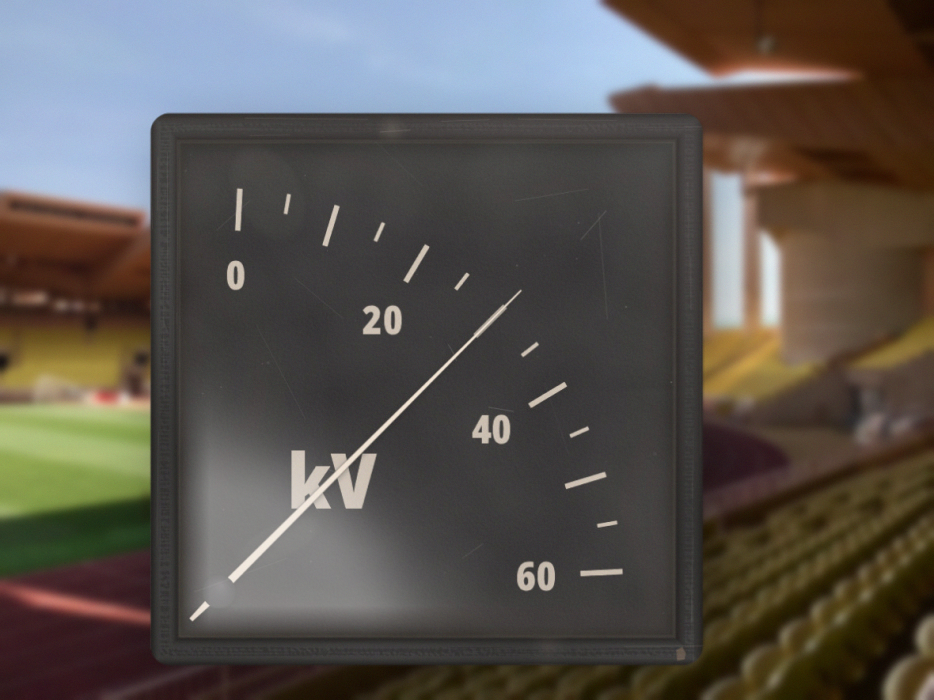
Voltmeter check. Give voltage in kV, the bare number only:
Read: 30
